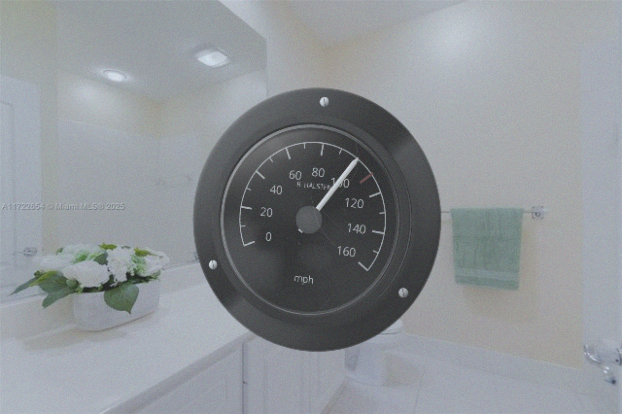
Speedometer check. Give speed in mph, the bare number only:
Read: 100
